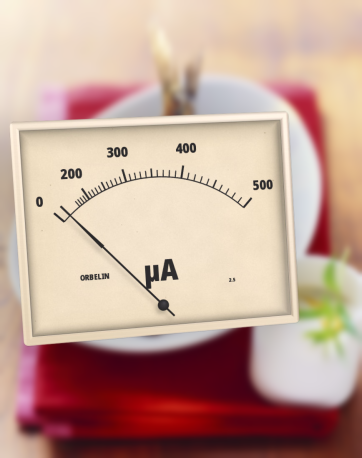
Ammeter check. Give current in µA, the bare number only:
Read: 100
